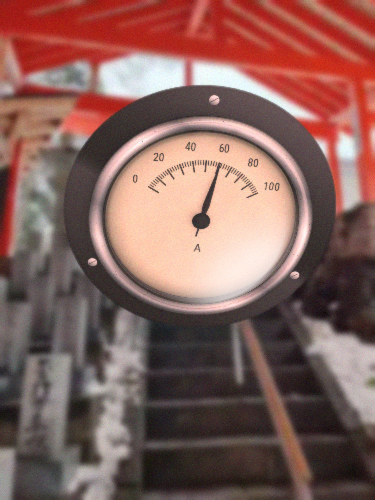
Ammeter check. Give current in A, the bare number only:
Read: 60
